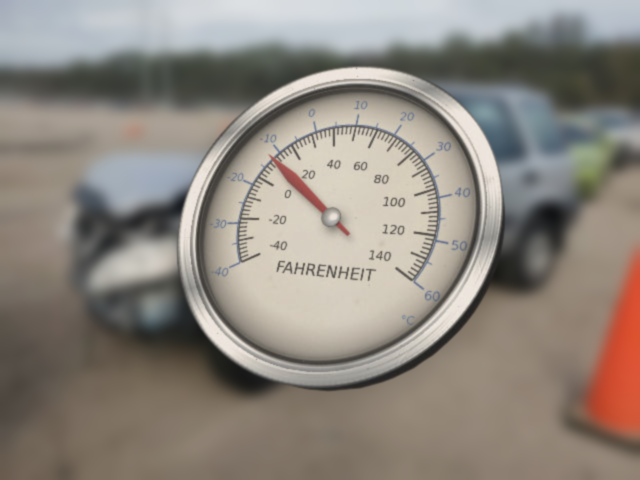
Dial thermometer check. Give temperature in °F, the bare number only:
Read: 10
